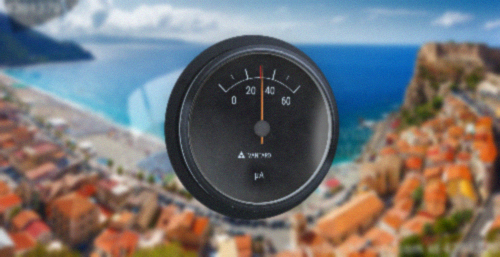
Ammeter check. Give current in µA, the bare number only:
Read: 30
